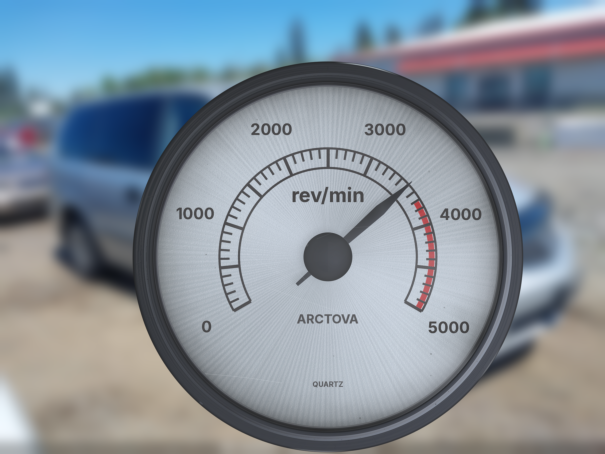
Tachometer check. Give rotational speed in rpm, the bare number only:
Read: 3500
